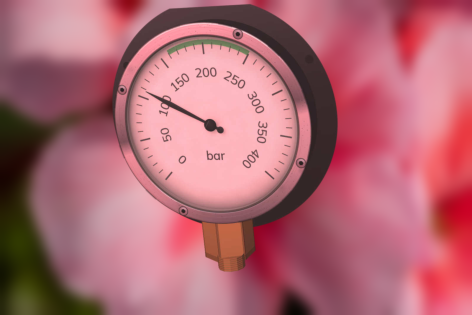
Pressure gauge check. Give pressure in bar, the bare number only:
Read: 110
